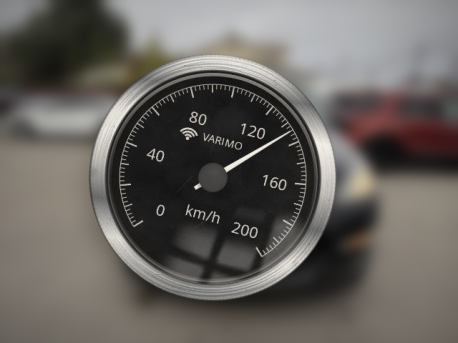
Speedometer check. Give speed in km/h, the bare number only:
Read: 134
